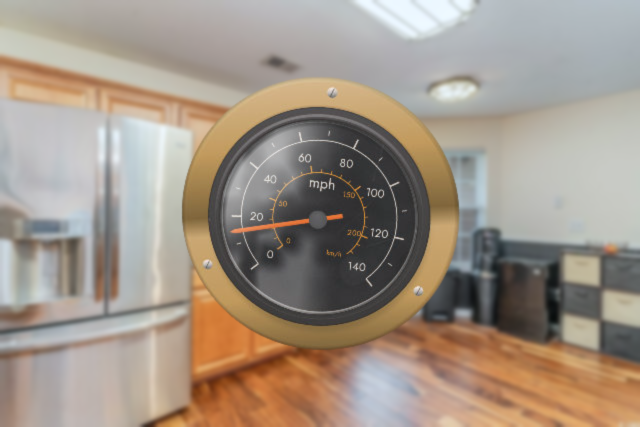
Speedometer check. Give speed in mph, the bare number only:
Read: 15
